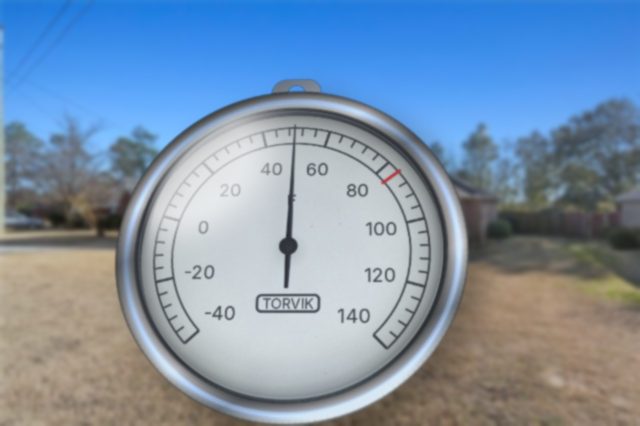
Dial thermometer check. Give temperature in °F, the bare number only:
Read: 50
